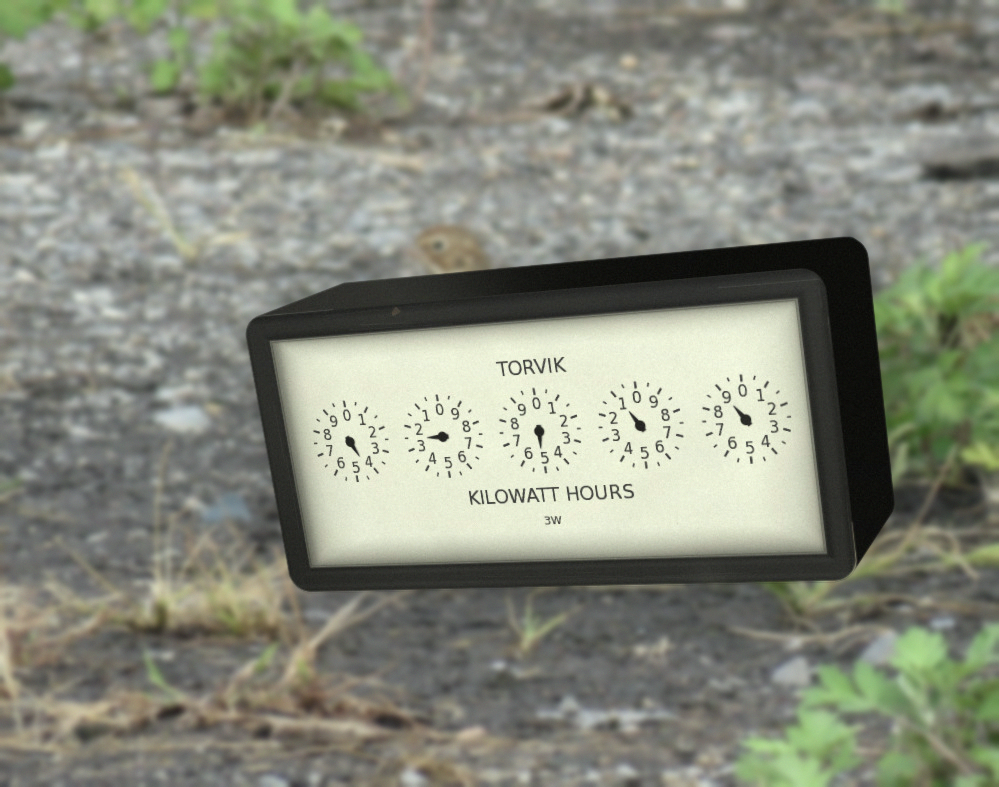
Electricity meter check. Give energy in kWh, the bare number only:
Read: 42509
